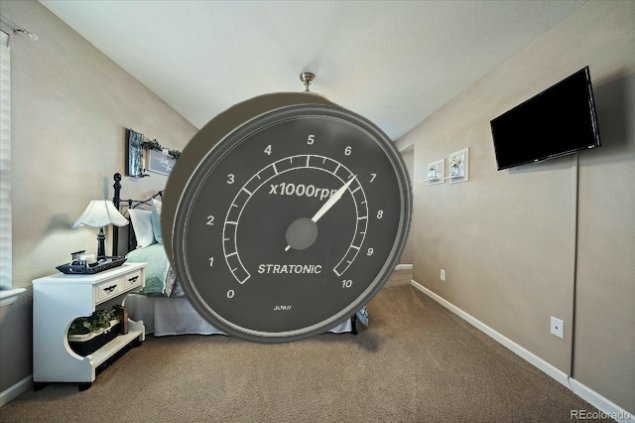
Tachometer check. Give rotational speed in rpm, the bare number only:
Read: 6500
